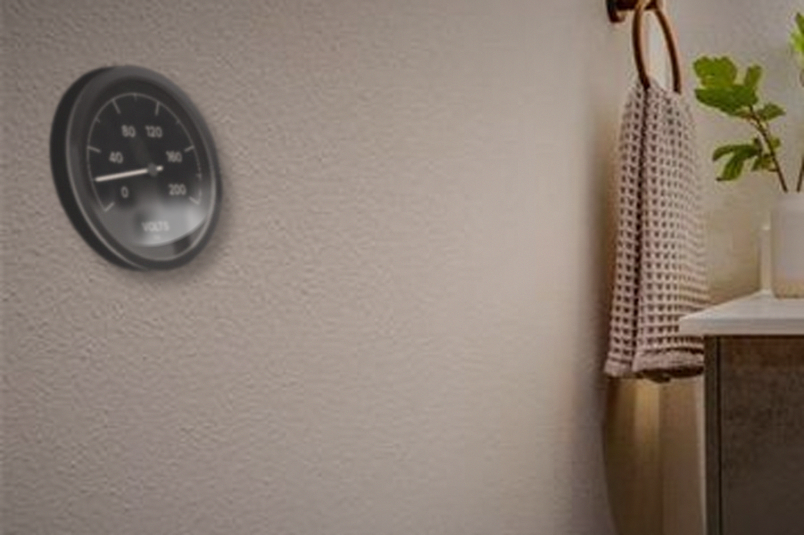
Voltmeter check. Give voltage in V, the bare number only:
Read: 20
